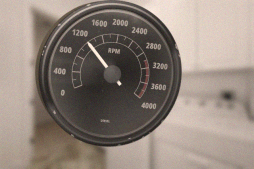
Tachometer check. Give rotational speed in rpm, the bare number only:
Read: 1200
